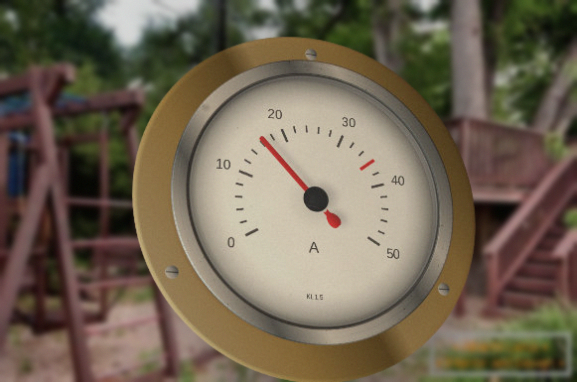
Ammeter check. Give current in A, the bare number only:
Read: 16
